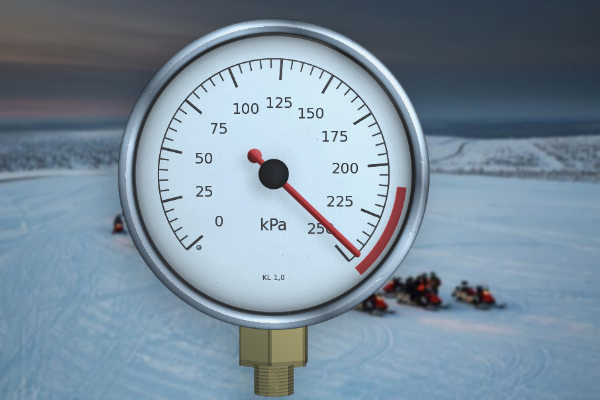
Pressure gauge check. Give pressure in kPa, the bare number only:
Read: 245
